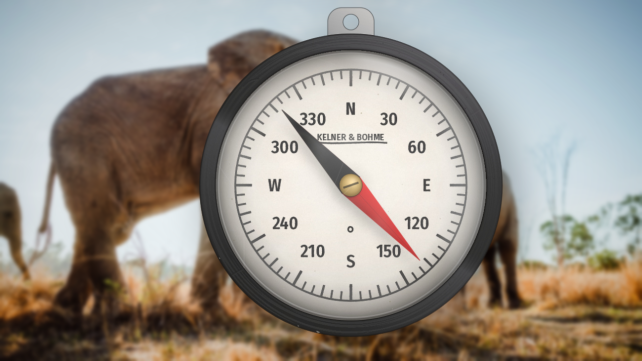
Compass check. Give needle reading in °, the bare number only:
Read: 137.5
